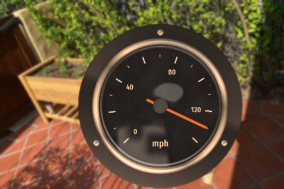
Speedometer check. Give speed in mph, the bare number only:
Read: 130
